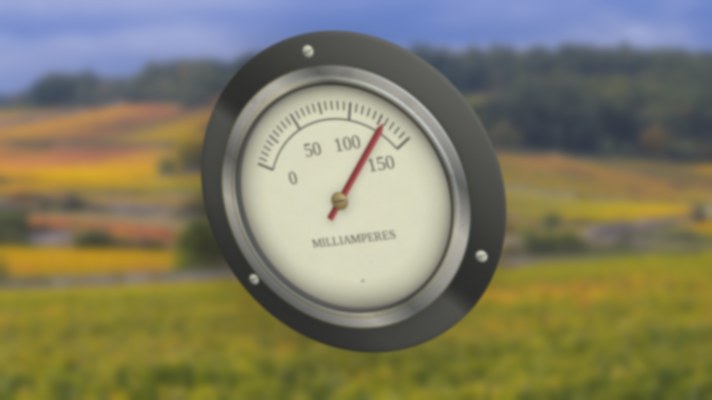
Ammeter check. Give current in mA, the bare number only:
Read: 130
